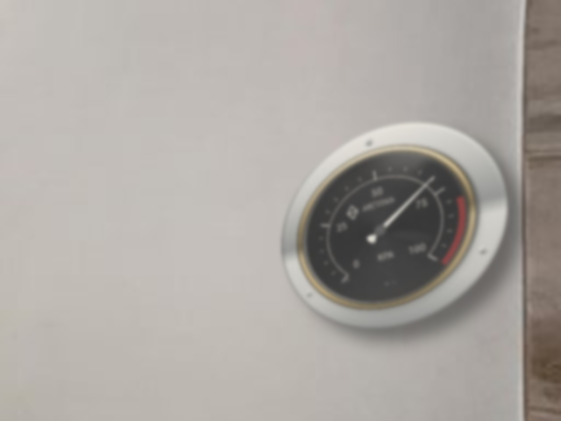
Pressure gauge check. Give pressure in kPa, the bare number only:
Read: 70
